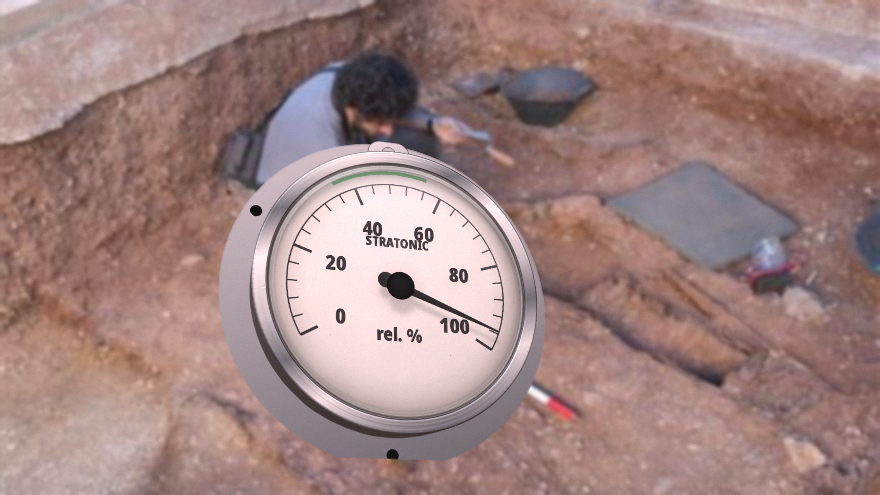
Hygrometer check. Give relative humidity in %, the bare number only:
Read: 96
